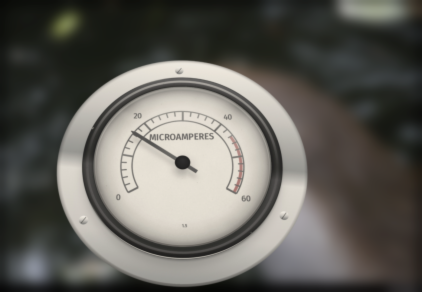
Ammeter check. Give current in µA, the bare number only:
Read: 16
